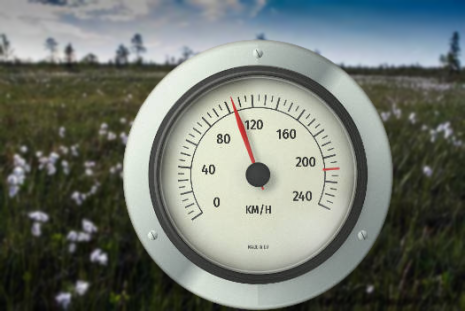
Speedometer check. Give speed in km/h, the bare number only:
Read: 105
